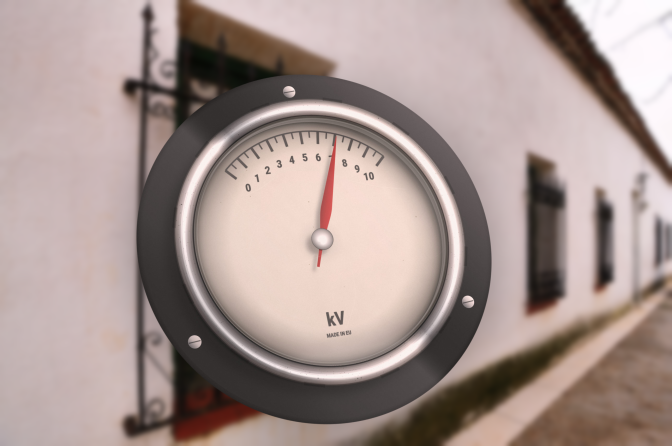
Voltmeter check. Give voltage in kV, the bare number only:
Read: 7
